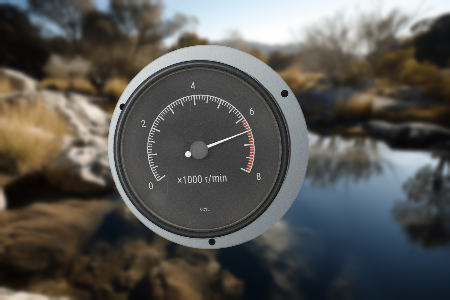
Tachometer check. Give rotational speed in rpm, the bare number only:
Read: 6500
